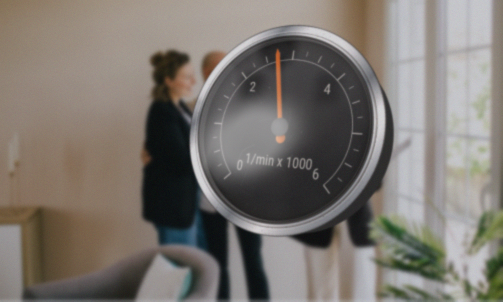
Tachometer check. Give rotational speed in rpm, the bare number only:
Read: 2750
